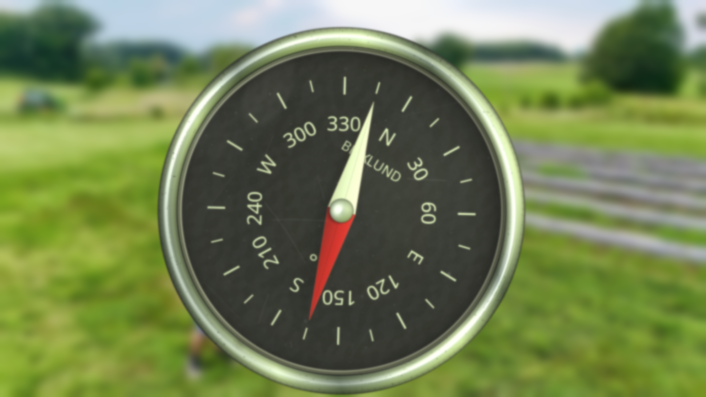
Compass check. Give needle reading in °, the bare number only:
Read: 165
